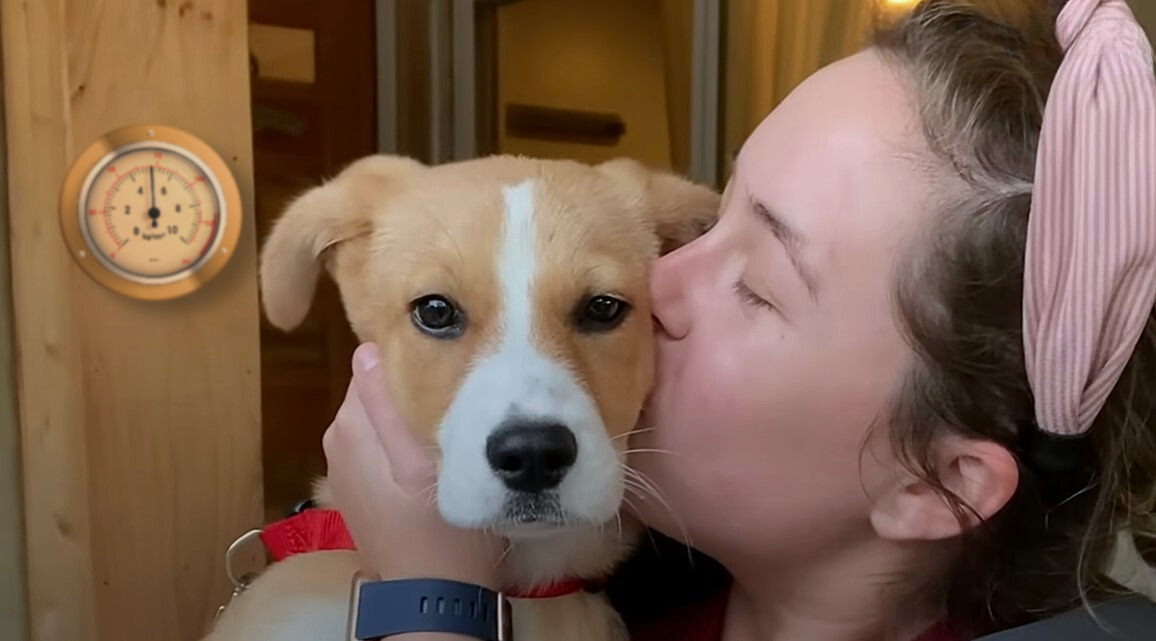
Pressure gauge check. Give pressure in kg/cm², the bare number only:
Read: 5
